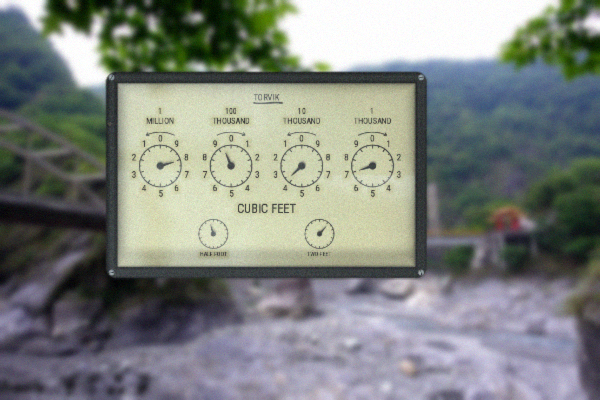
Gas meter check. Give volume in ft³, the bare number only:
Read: 793700
